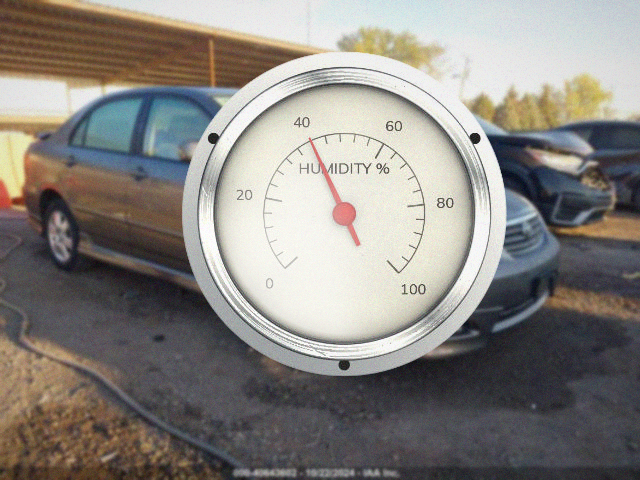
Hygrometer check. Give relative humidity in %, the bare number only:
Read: 40
